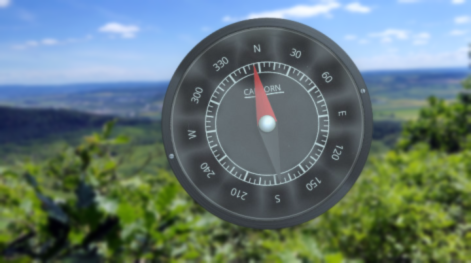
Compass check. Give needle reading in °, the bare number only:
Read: 355
